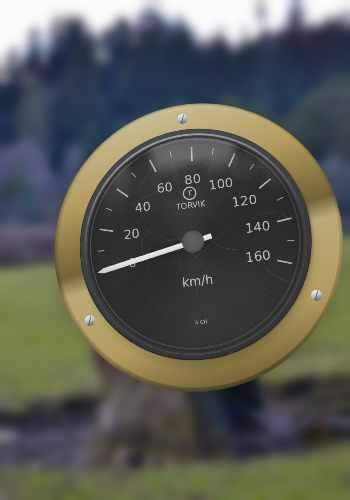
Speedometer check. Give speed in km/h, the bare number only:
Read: 0
